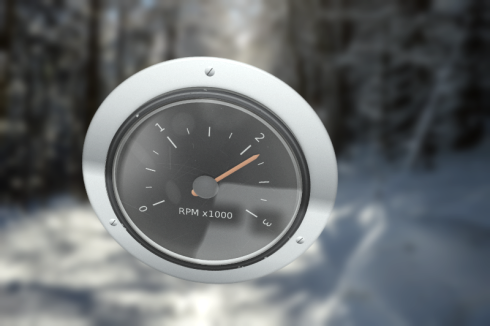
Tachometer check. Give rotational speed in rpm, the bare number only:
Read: 2125
